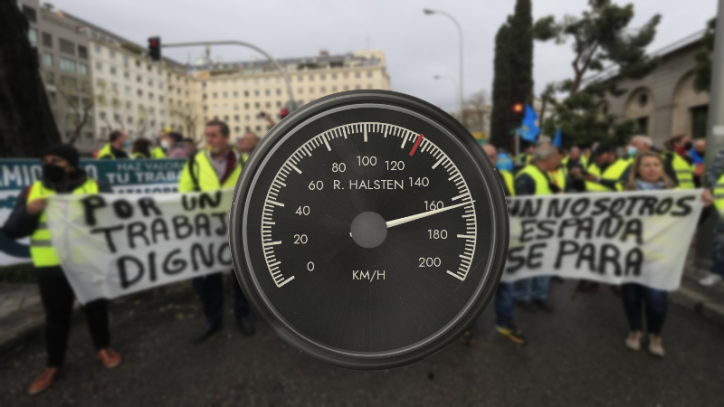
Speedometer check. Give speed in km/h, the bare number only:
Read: 164
